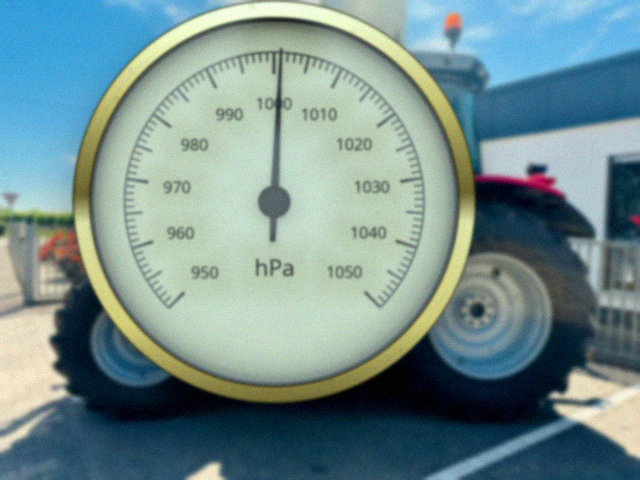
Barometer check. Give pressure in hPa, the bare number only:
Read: 1001
